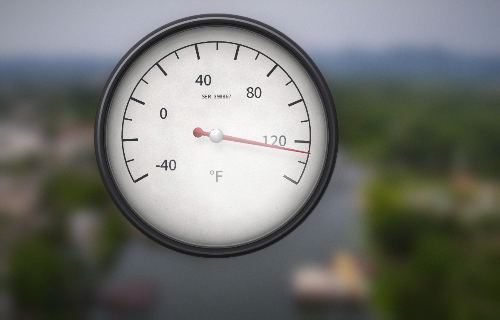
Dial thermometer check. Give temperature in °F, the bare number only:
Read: 125
